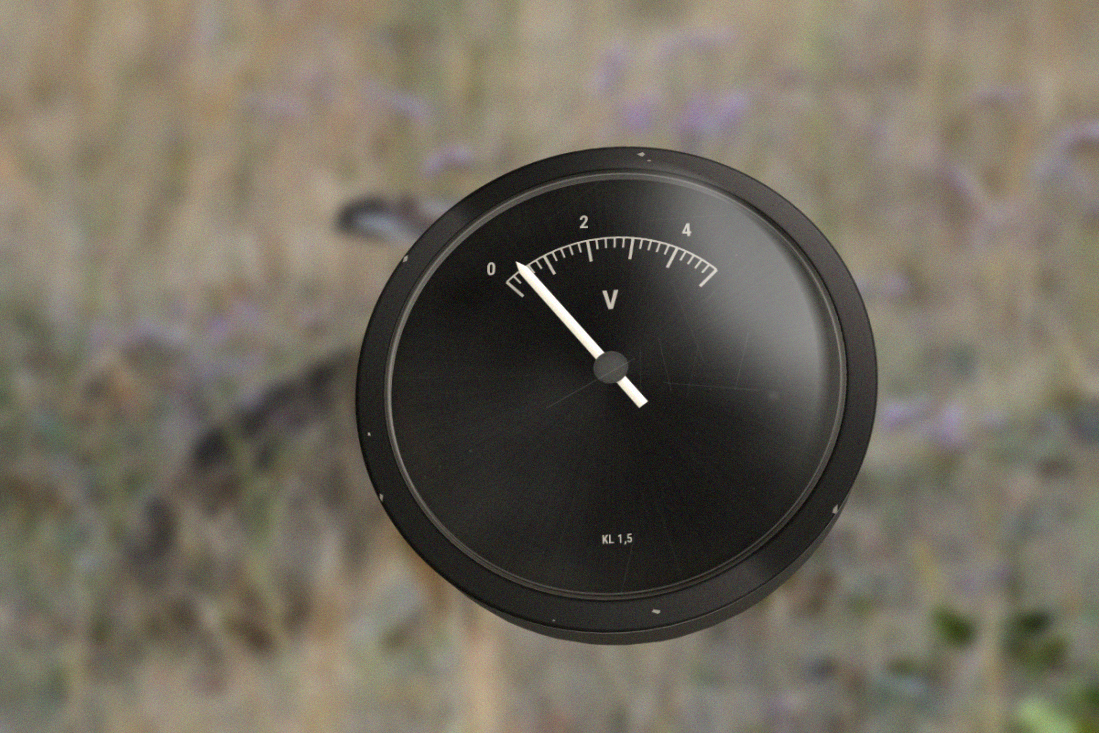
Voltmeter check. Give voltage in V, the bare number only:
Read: 0.4
